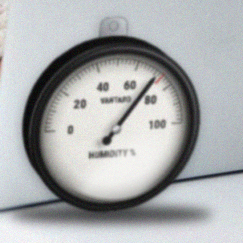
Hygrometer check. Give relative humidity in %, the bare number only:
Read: 70
